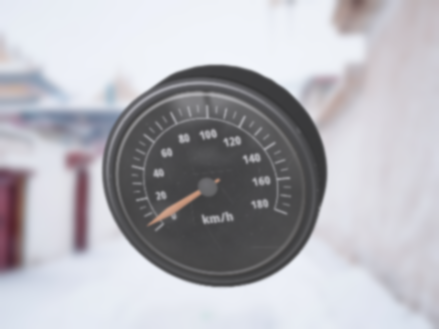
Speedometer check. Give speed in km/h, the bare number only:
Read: 5
